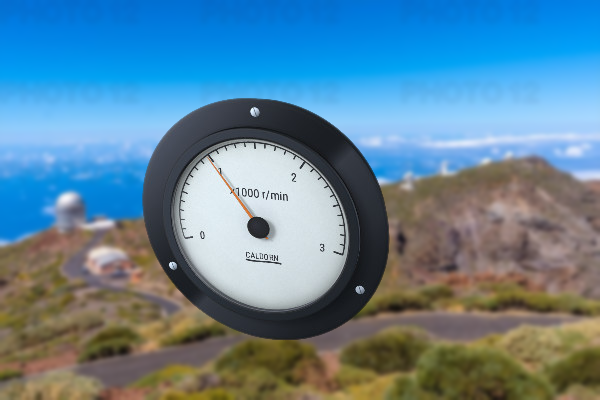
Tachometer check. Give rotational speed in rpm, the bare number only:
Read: 1000
